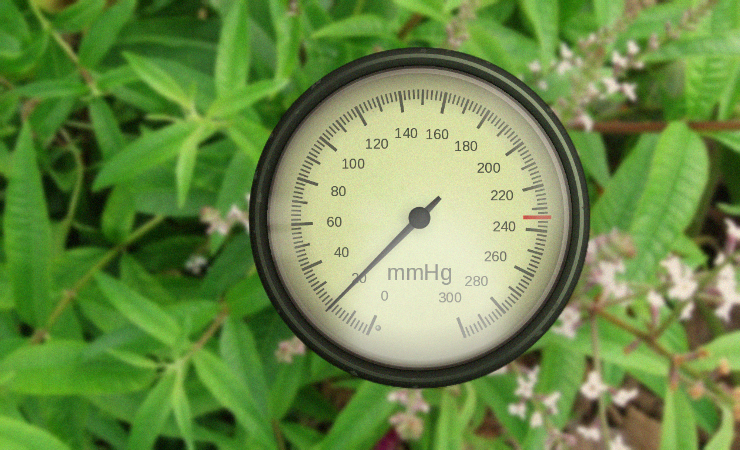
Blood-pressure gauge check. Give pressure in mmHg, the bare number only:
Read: 20
